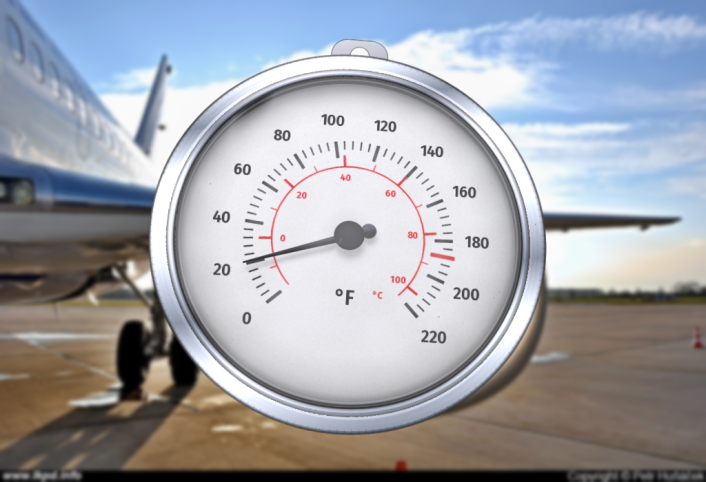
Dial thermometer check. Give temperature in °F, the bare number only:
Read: 20
